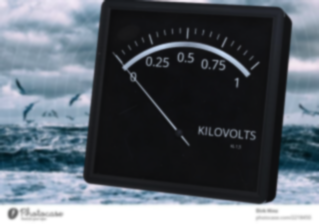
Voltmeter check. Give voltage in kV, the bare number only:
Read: 0
